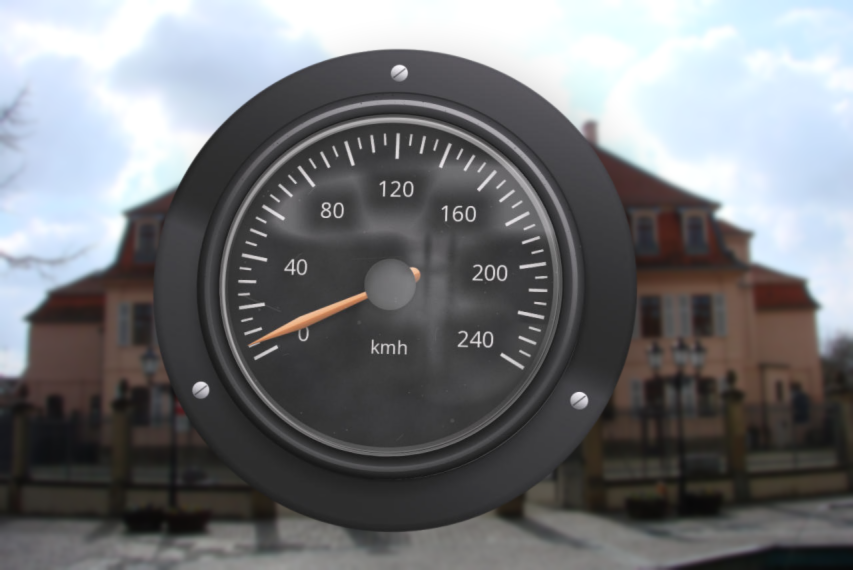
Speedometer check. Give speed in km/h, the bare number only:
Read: 5
